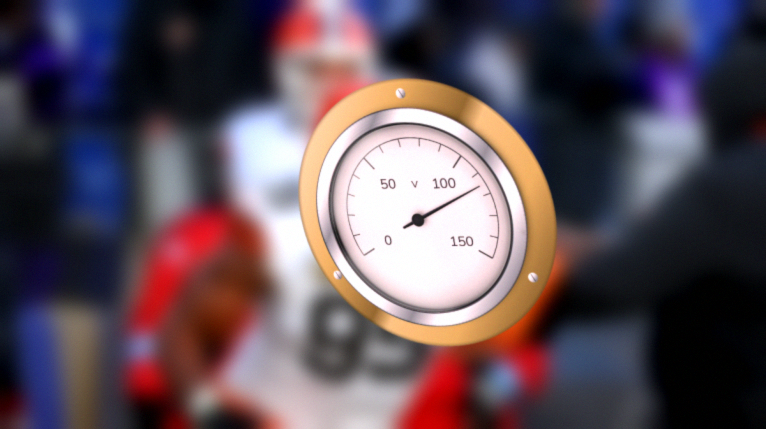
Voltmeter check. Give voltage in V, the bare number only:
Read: 115
